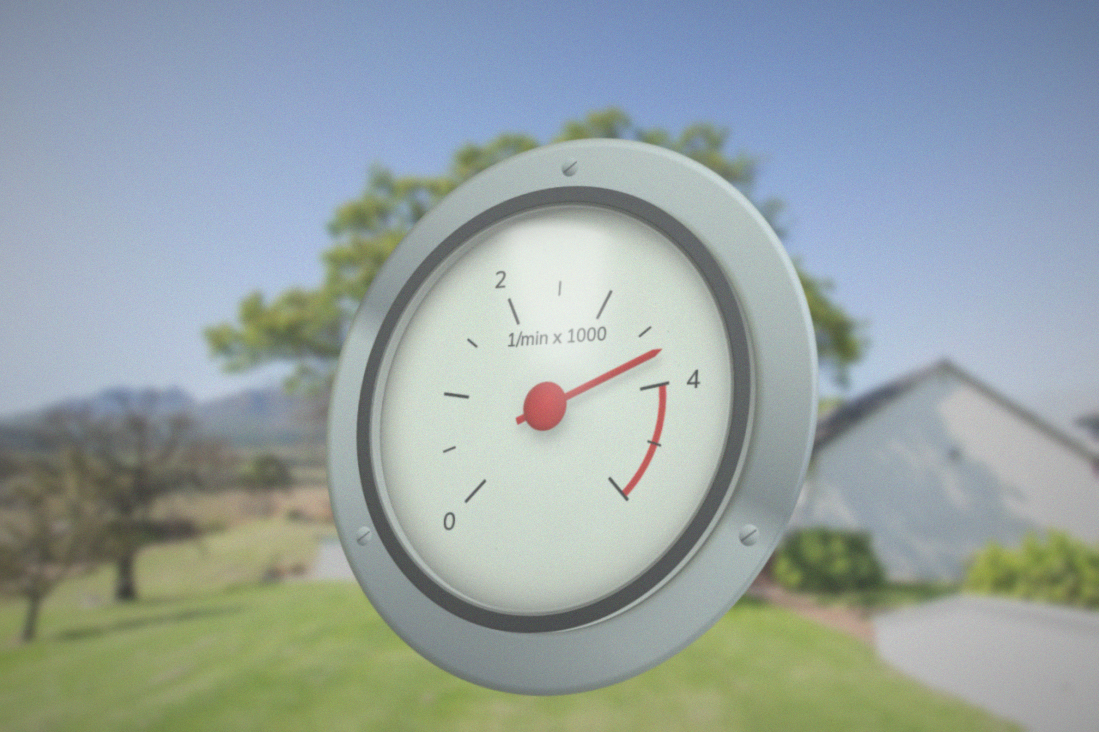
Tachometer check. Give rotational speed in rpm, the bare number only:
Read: 3750
